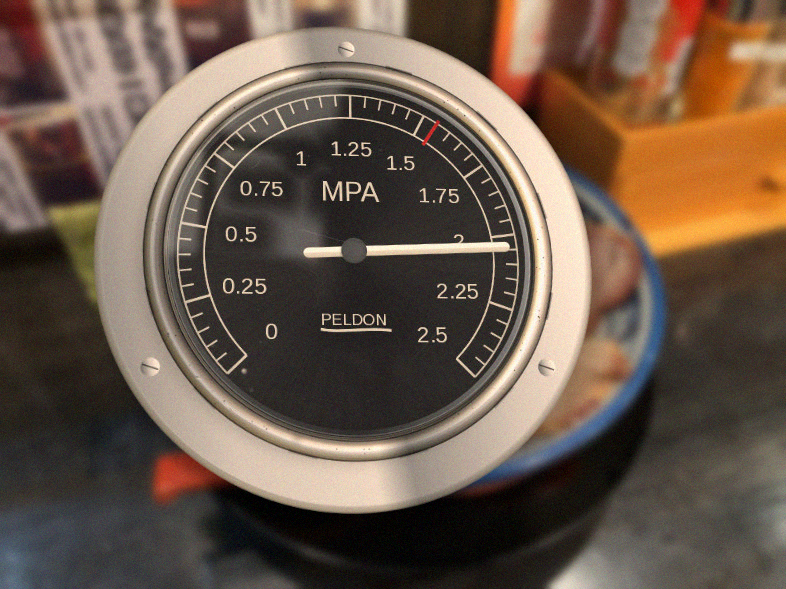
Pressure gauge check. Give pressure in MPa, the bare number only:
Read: 2.05
